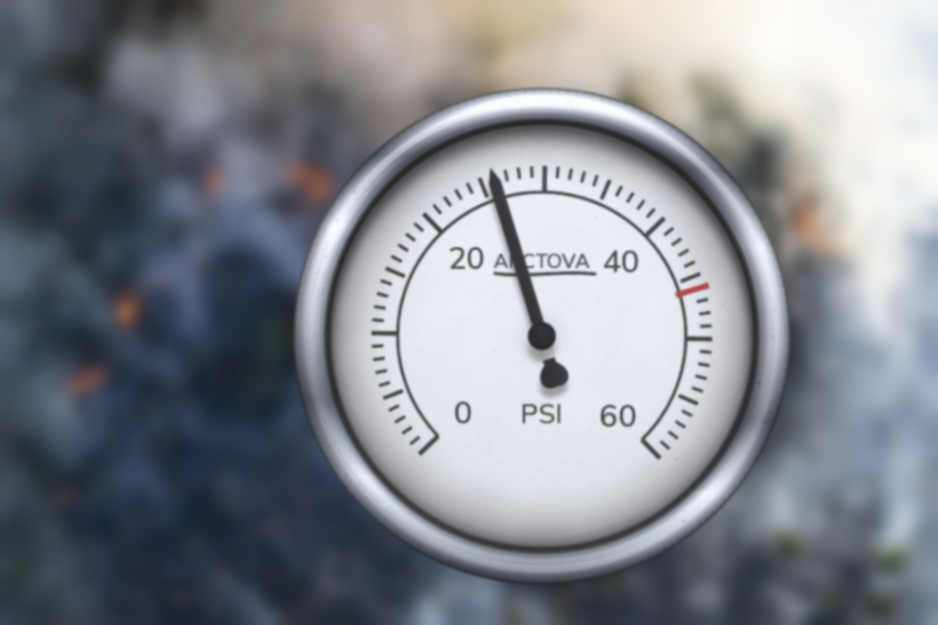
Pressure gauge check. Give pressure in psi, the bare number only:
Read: 26
